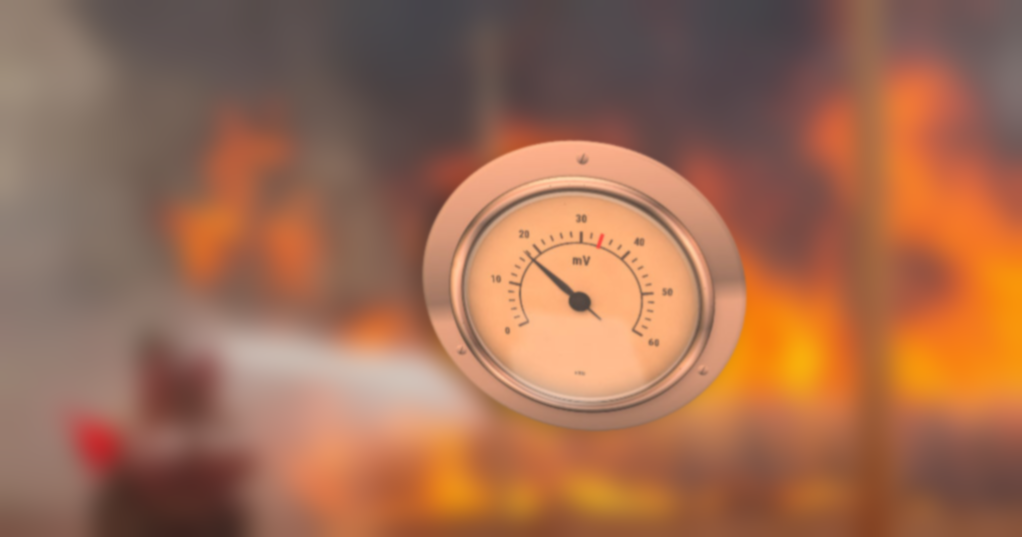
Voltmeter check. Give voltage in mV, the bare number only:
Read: 18
